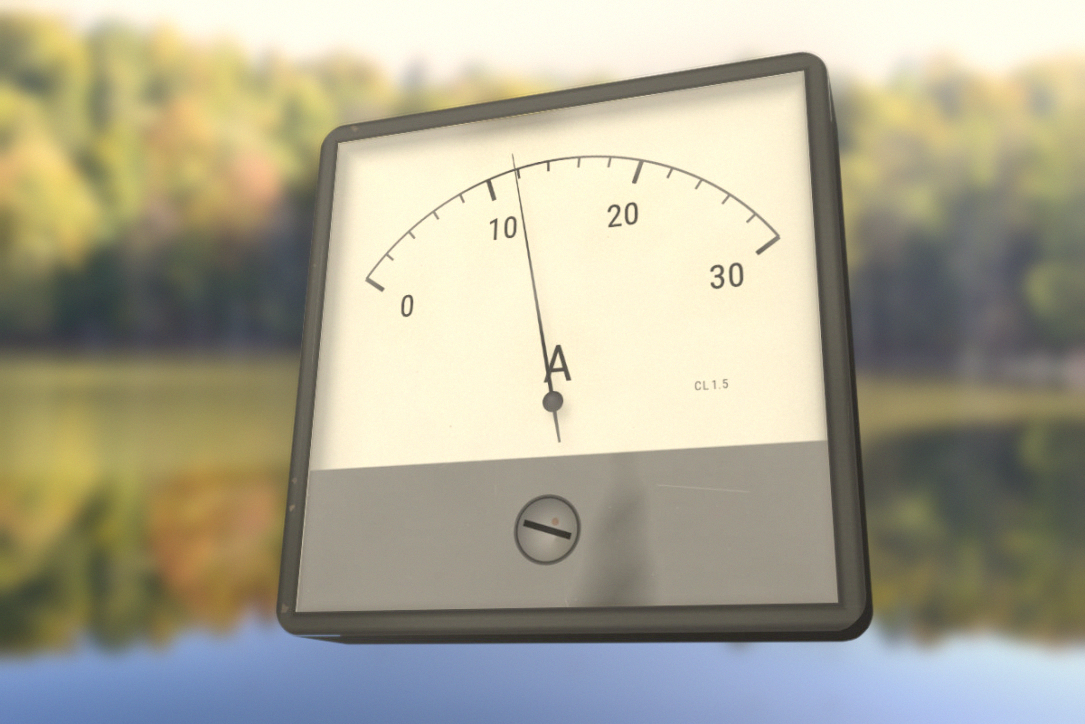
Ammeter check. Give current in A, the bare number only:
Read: 12
